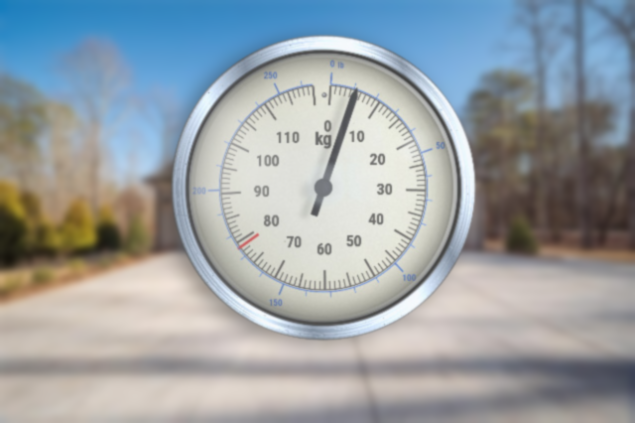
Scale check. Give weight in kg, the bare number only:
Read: 5
